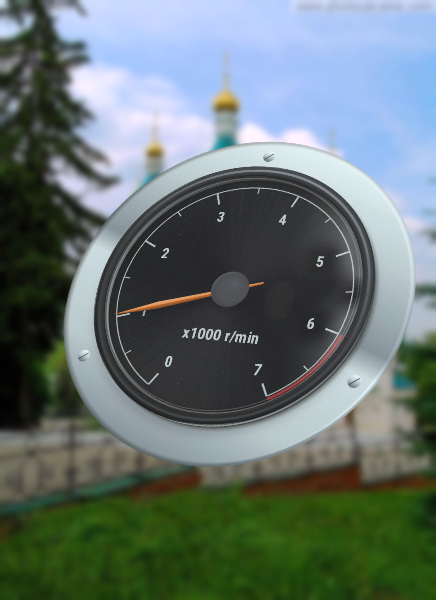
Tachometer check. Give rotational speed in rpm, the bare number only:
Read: 1000
